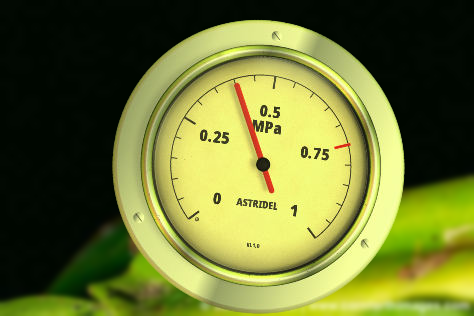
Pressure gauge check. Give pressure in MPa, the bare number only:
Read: 0.4
